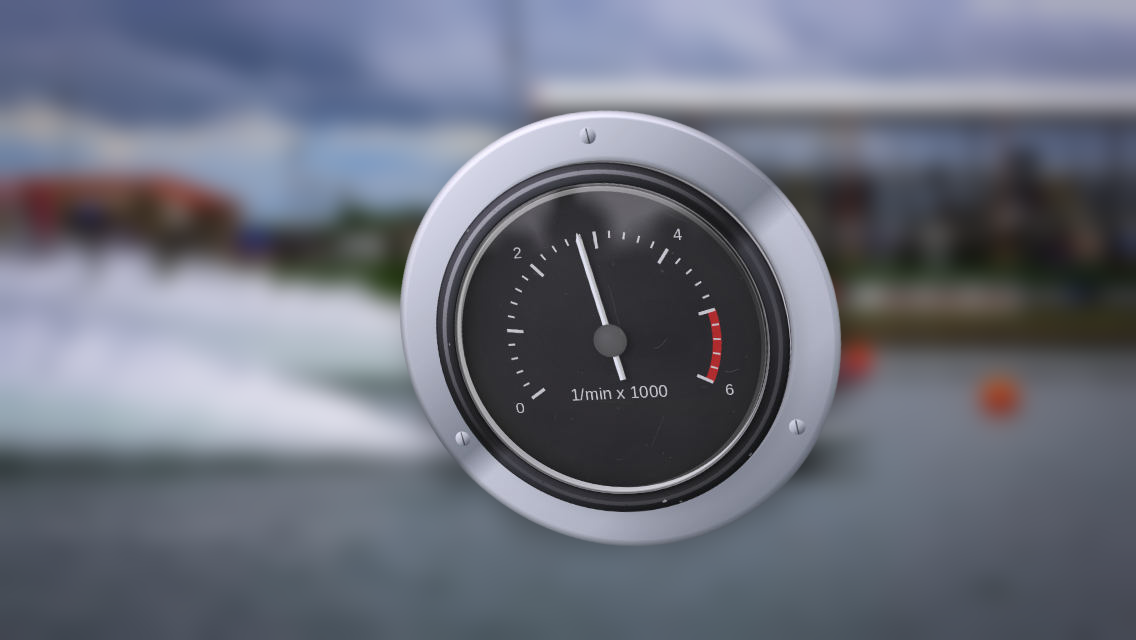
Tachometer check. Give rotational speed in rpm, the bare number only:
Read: 2800
